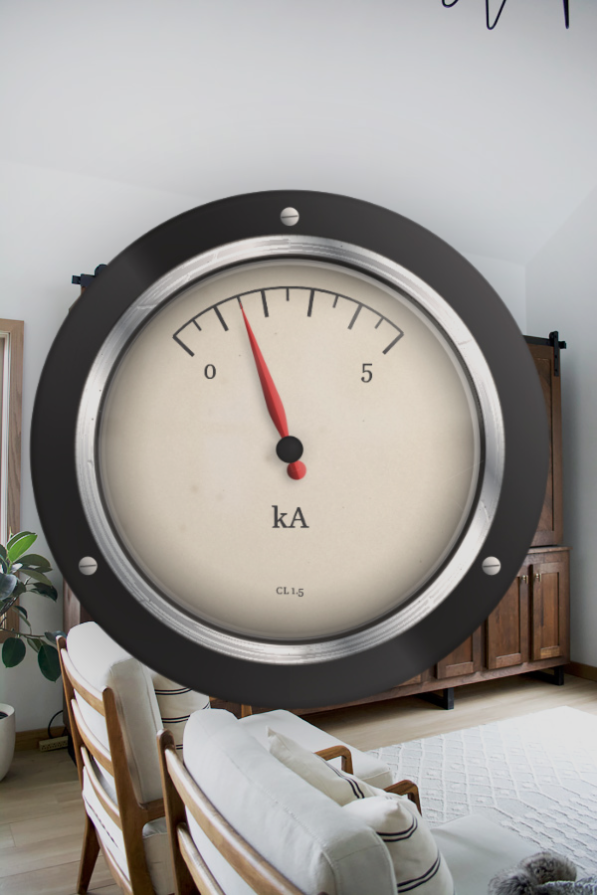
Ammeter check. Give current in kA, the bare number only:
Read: 1.5
